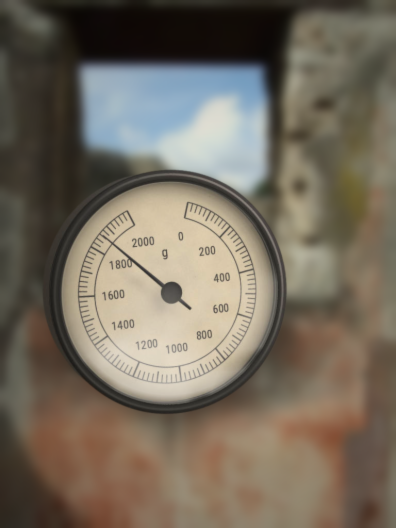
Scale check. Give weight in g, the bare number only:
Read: 1860
